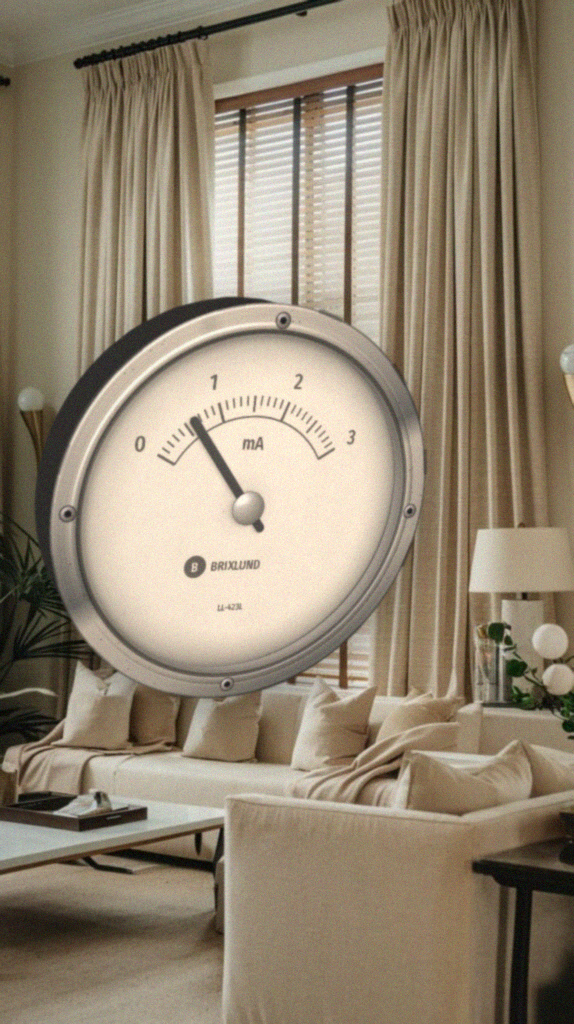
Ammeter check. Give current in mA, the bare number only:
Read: 0.6
